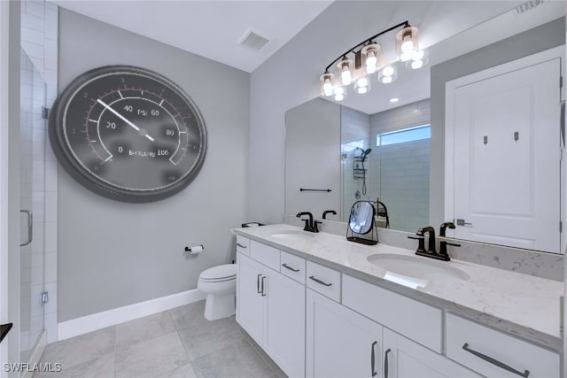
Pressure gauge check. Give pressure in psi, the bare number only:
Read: 30
